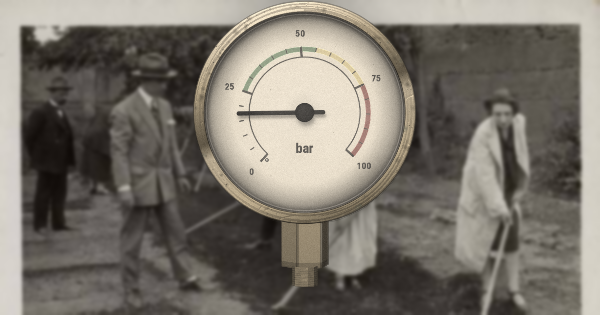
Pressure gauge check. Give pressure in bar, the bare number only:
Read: 17.5
